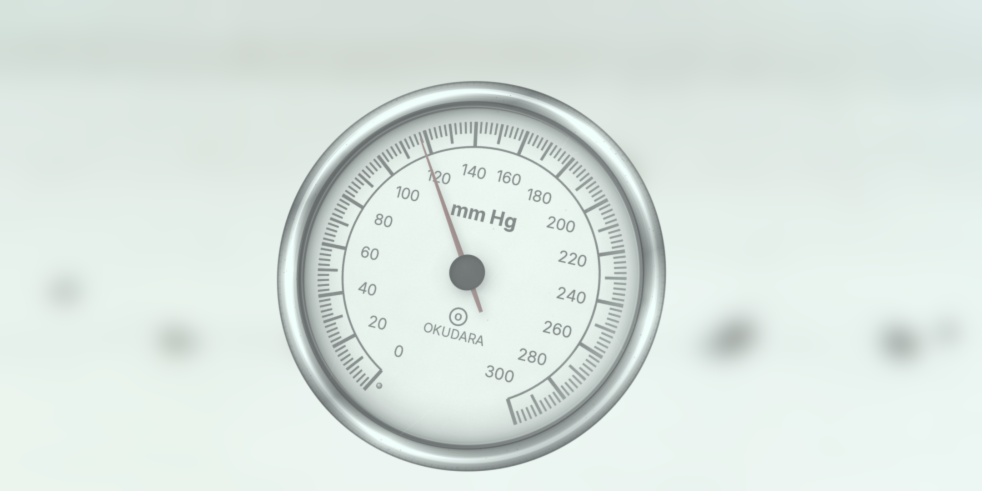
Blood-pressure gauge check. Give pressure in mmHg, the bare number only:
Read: 118
